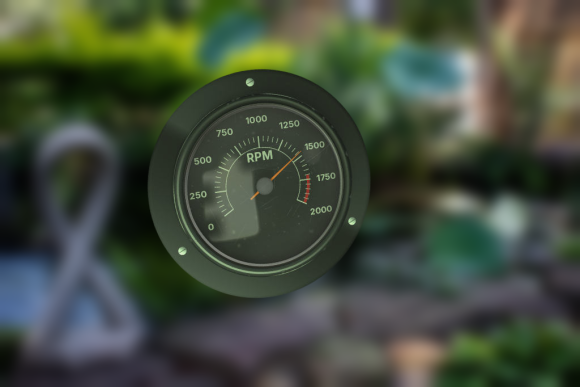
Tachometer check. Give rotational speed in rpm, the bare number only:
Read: 1450
